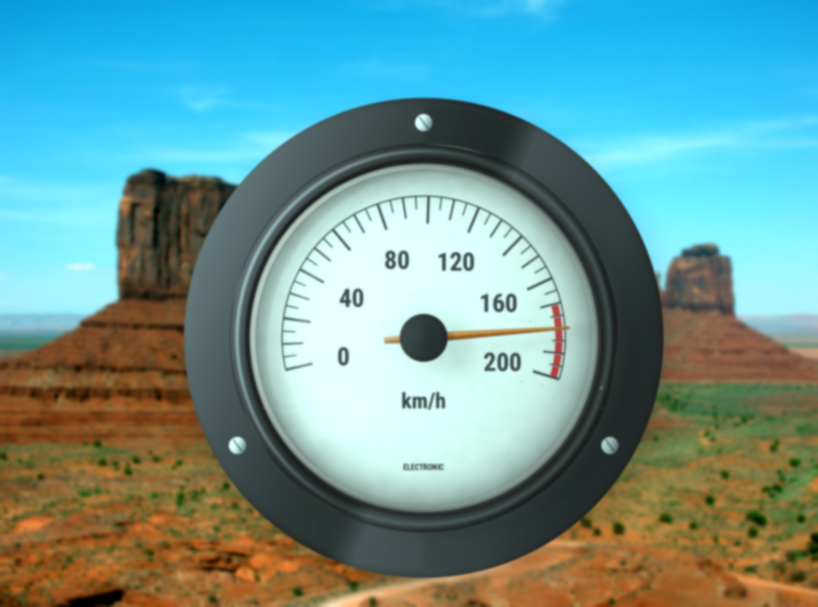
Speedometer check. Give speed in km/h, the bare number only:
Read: 180
